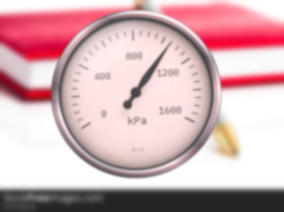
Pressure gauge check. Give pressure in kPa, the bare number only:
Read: 1050
